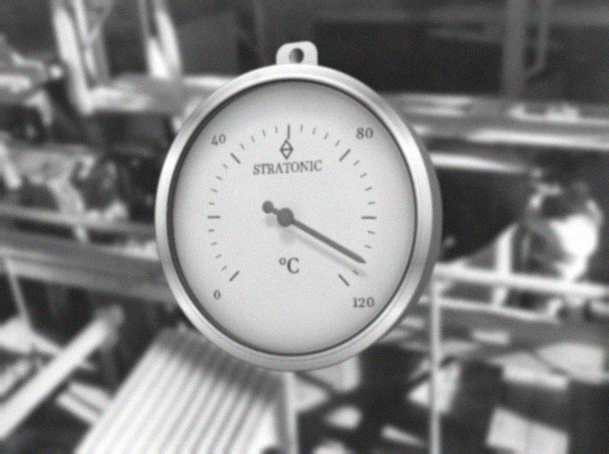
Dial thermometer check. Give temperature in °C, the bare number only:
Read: 112
